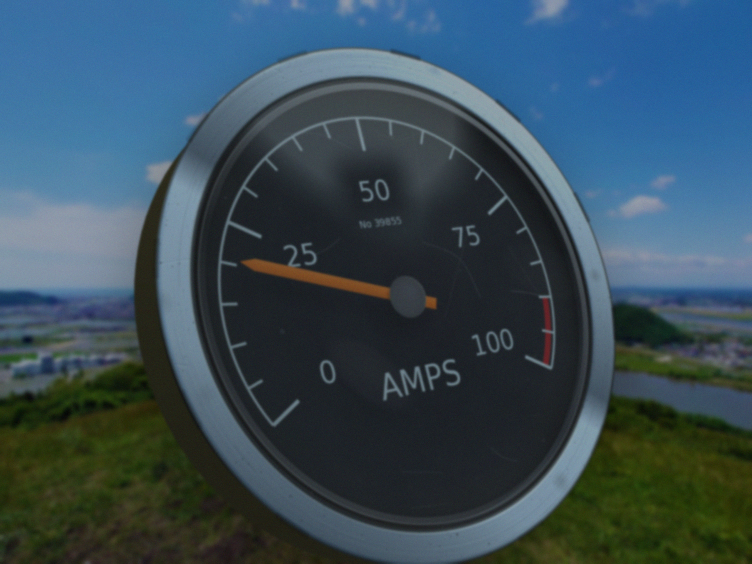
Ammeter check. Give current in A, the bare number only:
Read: 20
